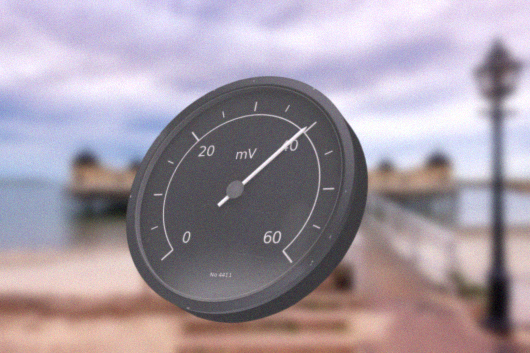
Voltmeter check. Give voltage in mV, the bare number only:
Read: 40
